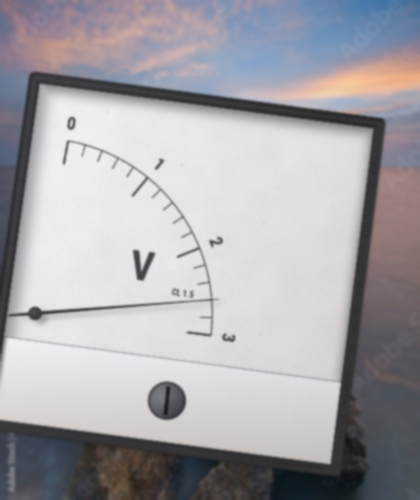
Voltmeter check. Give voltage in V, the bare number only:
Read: 2.6
